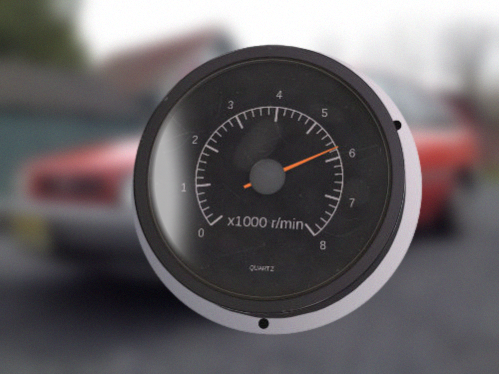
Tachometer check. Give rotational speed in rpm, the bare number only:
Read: 5800
